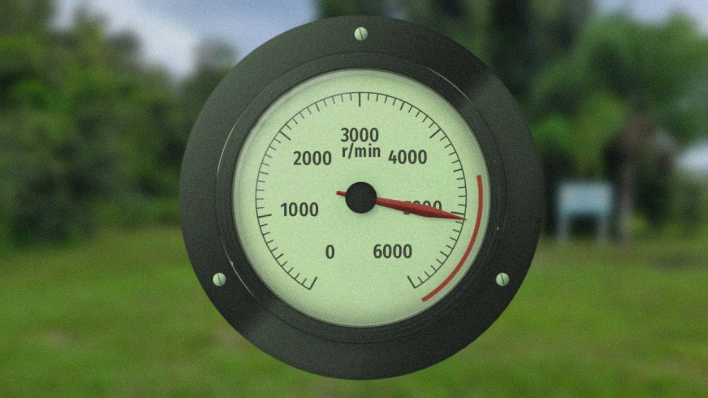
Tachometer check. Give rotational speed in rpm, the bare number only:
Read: 5050
